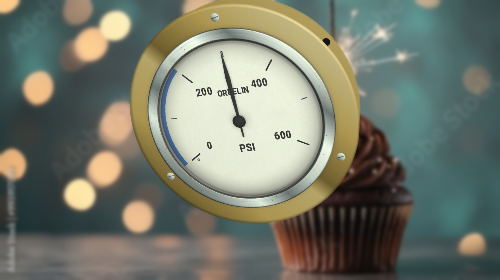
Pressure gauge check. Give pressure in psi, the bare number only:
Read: 300
